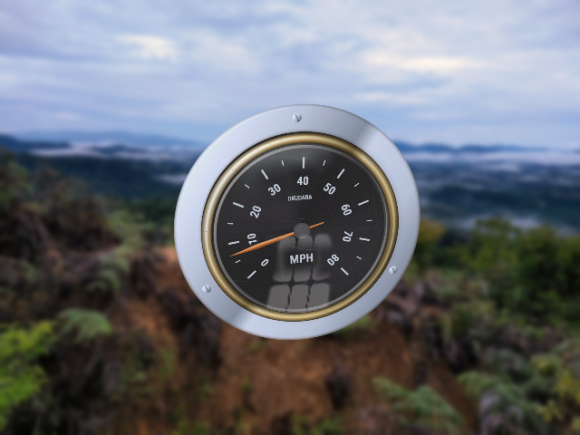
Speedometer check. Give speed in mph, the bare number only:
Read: 7.5
